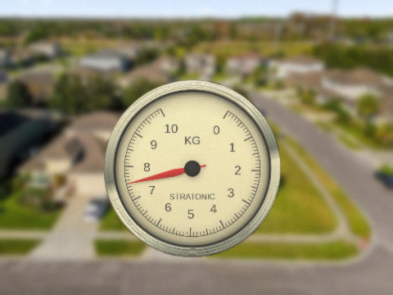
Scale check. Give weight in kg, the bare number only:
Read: 7.5
